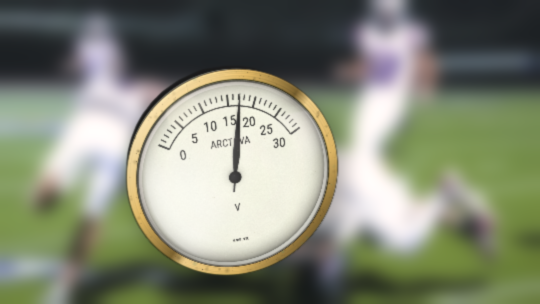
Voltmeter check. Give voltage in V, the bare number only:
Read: 17
